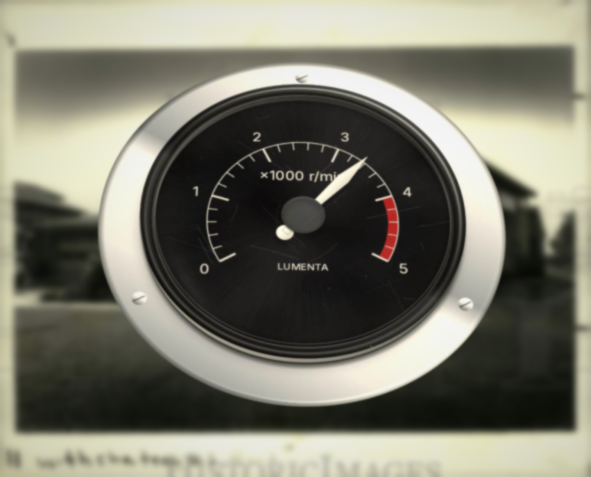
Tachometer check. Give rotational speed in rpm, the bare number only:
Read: 3400
